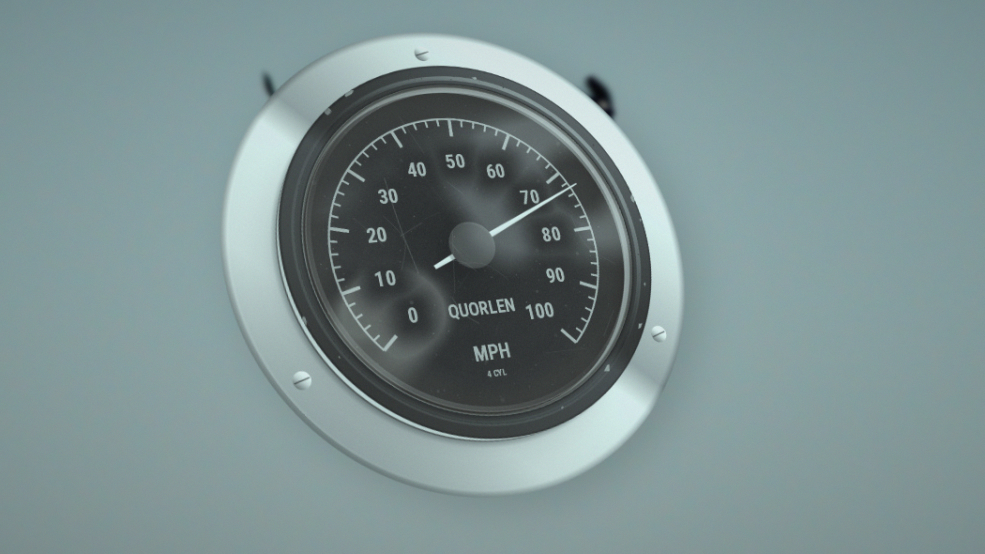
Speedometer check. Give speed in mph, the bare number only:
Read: 73
